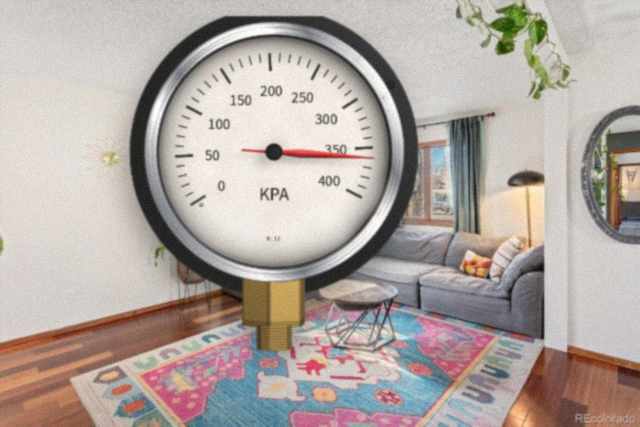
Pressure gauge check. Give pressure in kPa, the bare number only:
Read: 360
